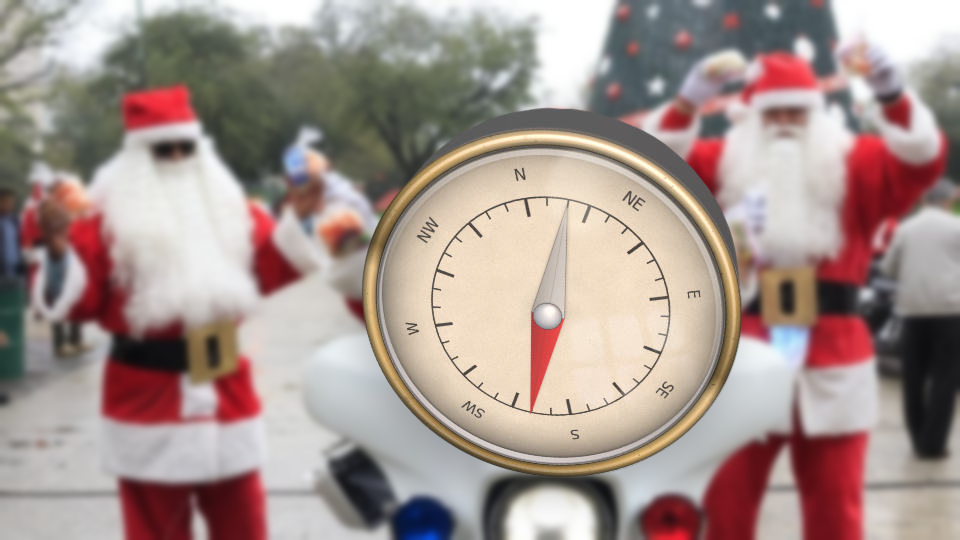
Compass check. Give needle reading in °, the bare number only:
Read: 200
